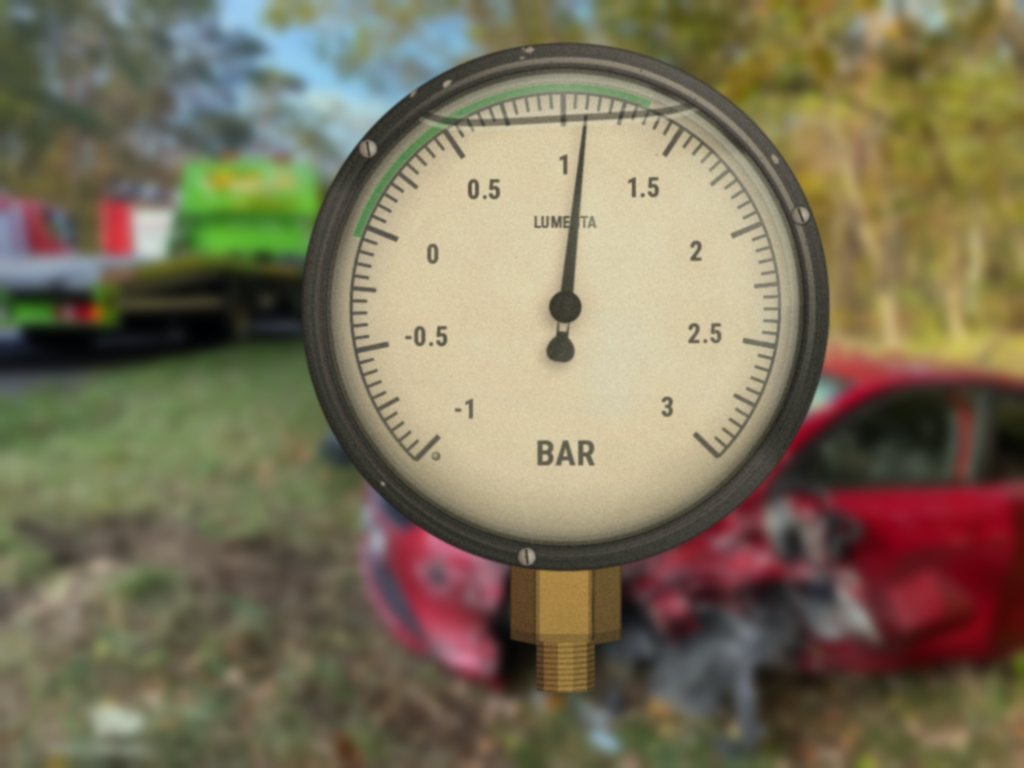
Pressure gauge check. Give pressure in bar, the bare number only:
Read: 1.1
